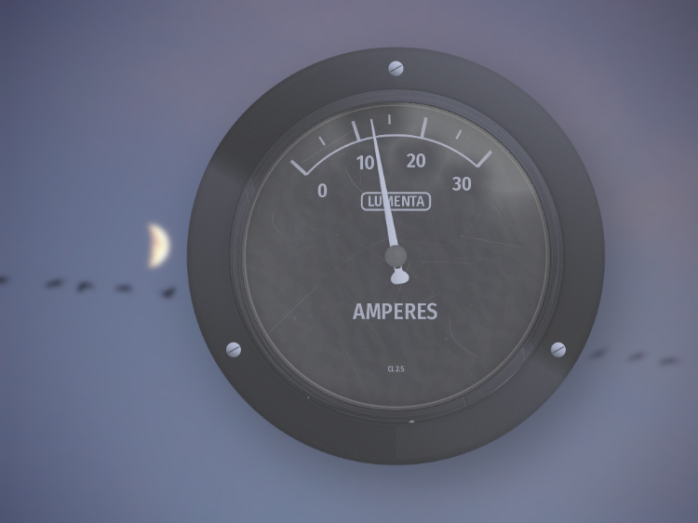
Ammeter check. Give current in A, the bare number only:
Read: 12.5
